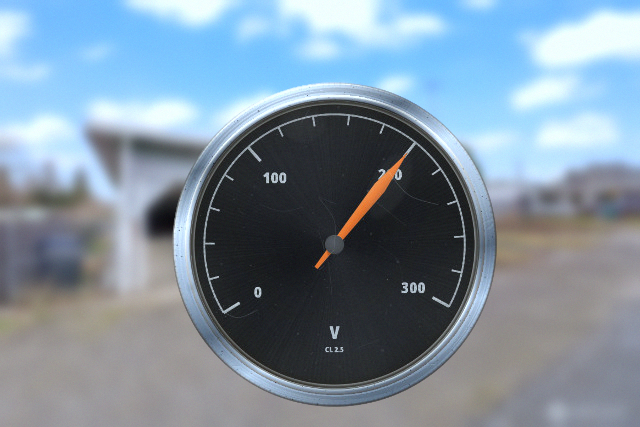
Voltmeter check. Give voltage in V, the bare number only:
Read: 200
